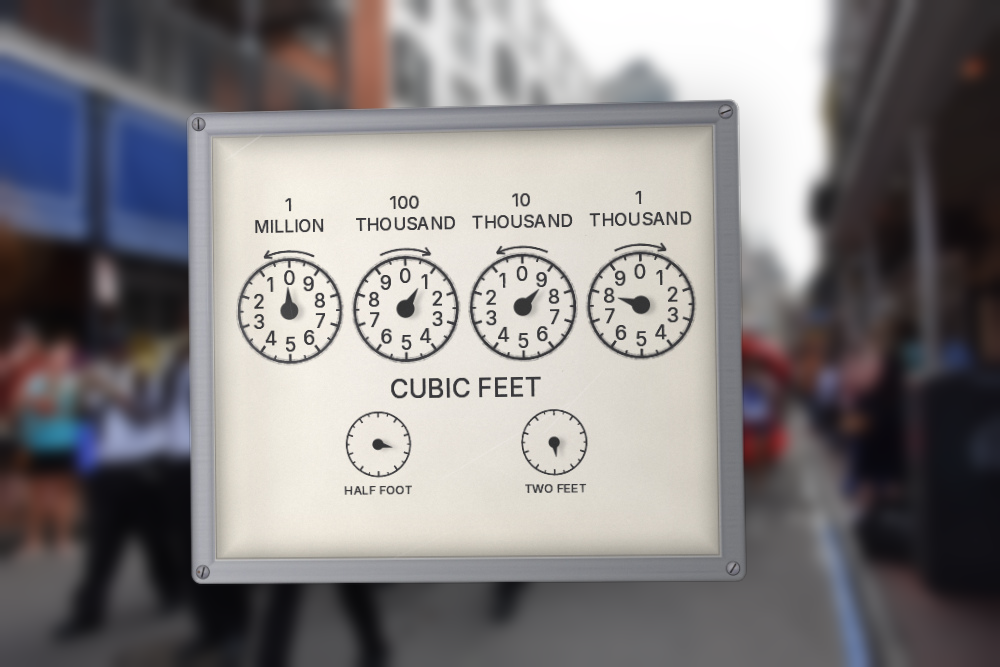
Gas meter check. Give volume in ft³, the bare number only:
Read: 8800
